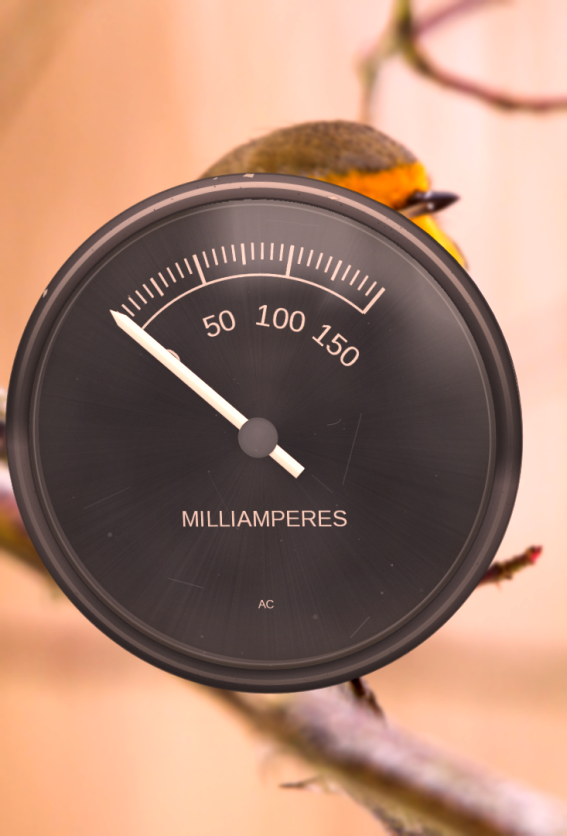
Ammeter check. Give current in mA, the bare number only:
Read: 0
